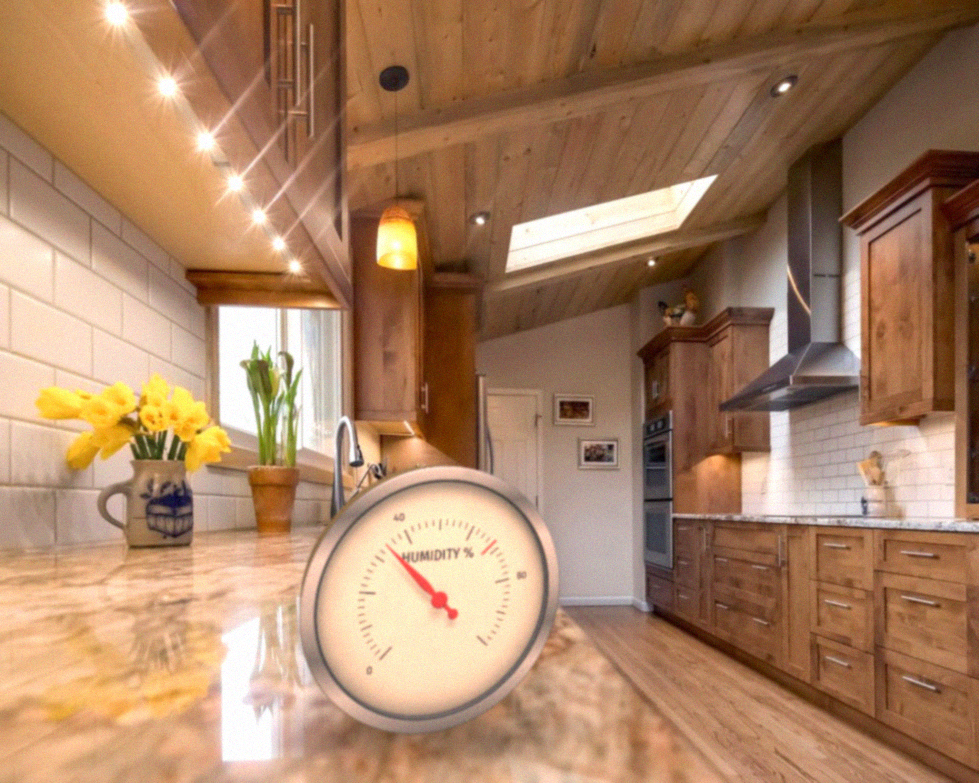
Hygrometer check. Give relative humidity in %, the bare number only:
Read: 34
